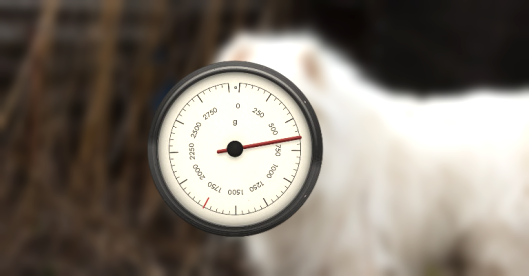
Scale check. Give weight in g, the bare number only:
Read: 650
